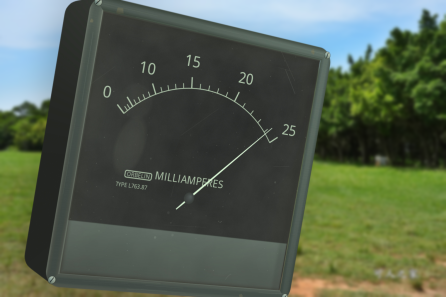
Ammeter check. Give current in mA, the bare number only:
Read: 24
